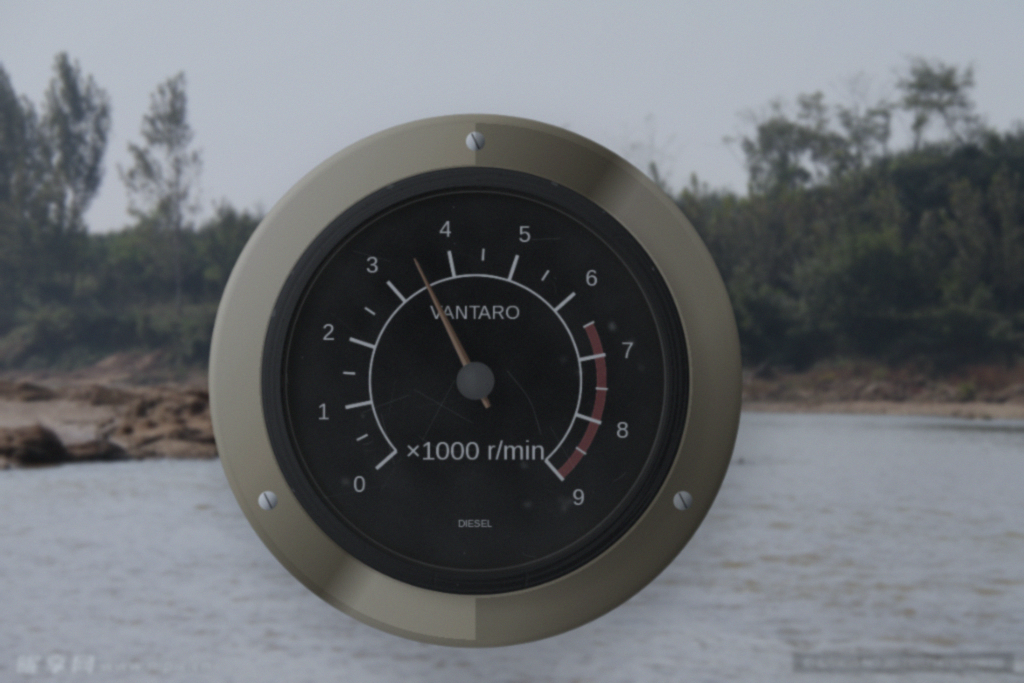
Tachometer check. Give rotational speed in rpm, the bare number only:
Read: 3500
